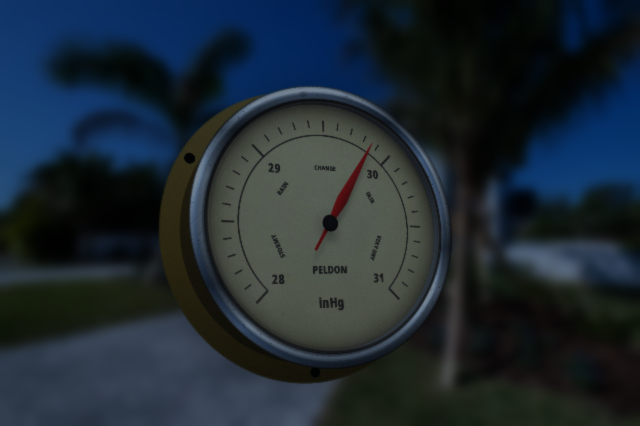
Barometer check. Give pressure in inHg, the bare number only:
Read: 29.85
